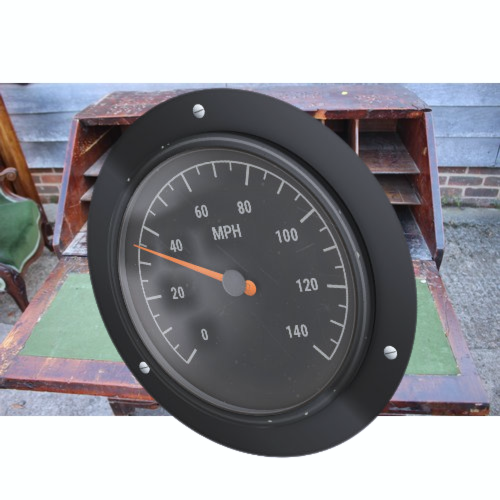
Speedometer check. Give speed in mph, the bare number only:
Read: 35
